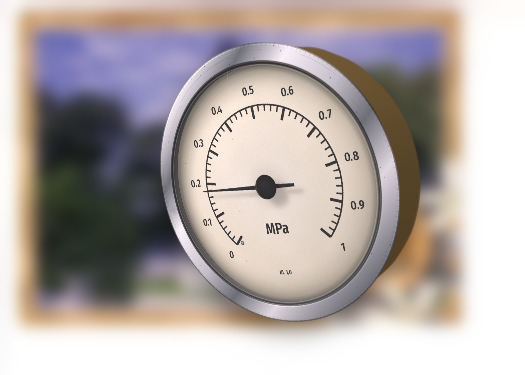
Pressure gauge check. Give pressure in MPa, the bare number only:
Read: 0.18
